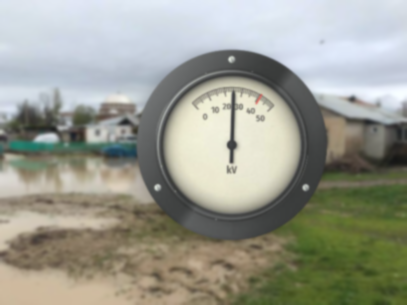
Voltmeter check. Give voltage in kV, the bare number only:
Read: 25
